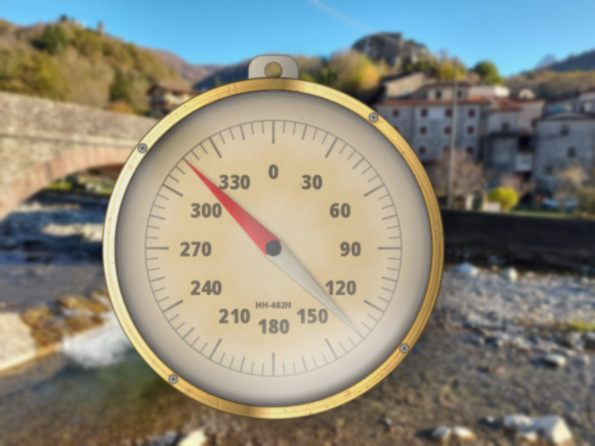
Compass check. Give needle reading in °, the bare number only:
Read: 315
